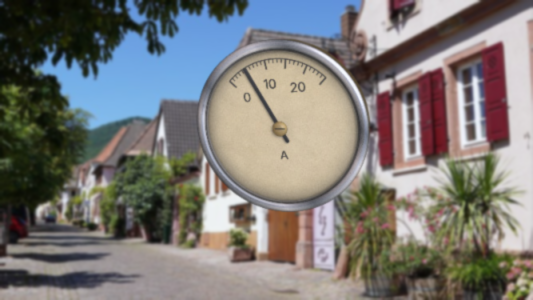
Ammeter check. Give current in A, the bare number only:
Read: 5
